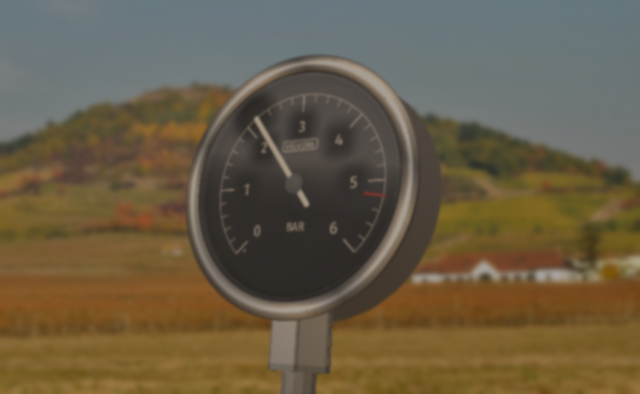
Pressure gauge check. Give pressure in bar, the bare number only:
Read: 2.2
